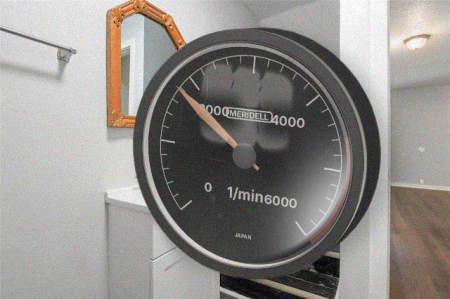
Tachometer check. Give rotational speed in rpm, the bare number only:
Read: 1800
